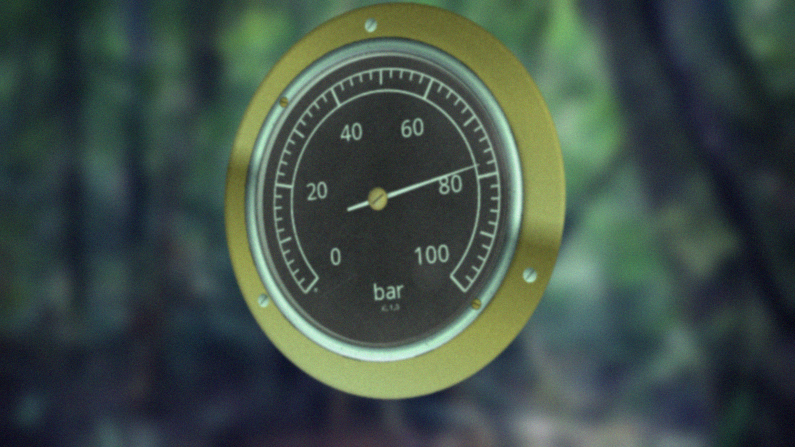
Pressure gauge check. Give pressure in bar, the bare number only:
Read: 78
